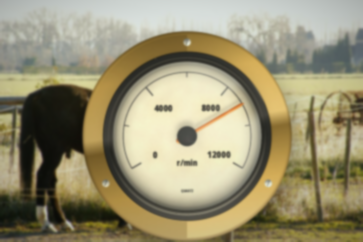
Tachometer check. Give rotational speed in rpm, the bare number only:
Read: 9000
